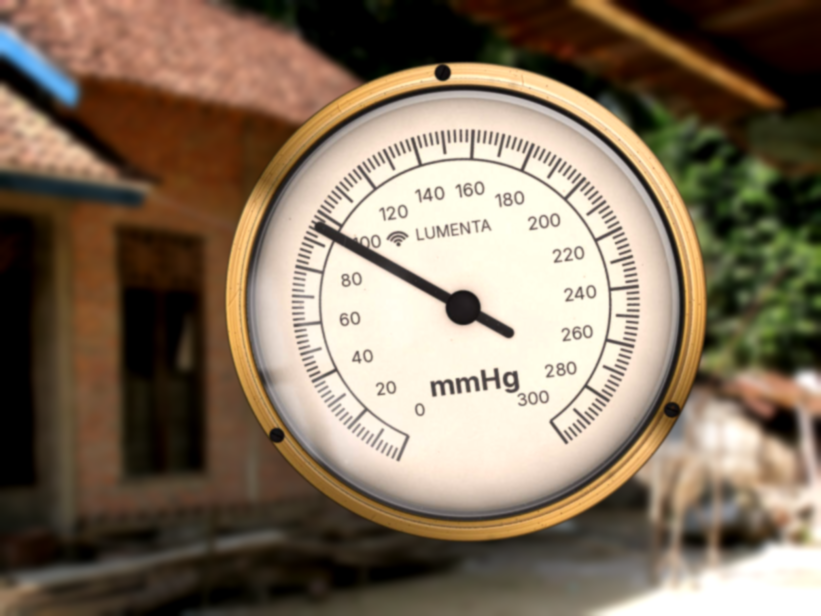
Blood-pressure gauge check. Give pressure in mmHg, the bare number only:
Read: 96
